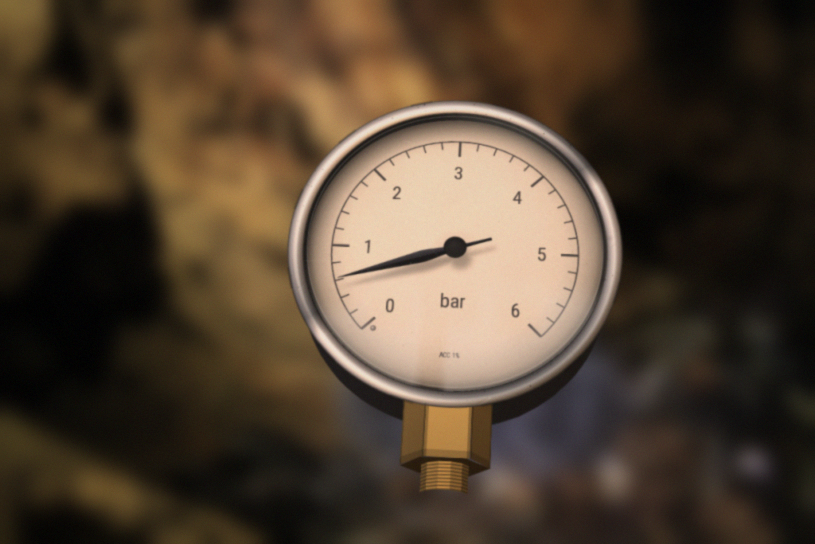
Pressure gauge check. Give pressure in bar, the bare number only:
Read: 0.6
